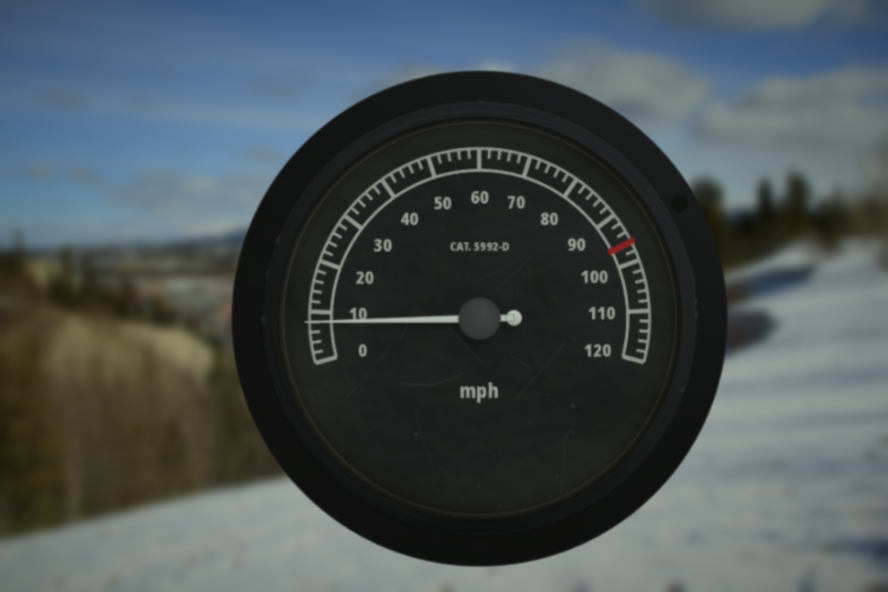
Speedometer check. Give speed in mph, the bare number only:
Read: 8
